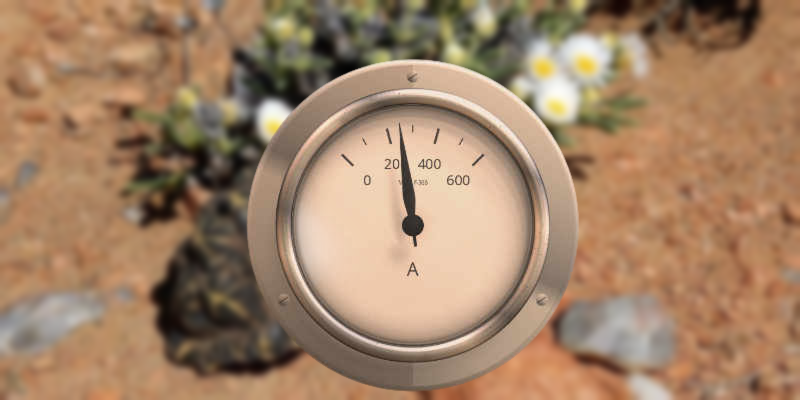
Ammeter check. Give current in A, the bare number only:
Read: 250
